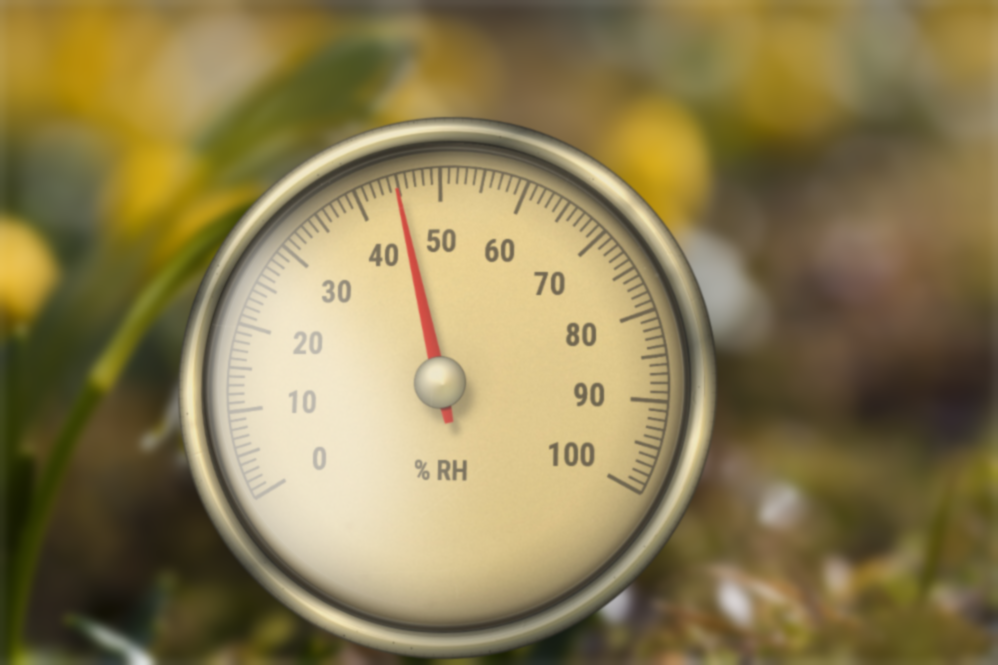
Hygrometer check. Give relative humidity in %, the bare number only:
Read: 45
